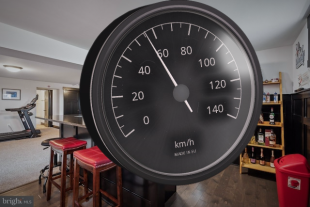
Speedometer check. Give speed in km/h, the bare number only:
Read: 55
